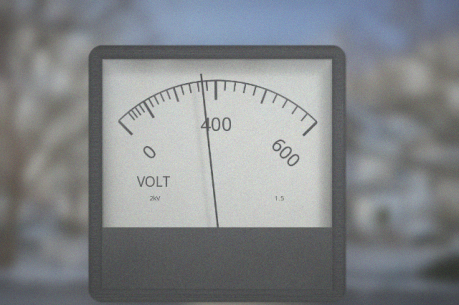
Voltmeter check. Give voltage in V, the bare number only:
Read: 370
